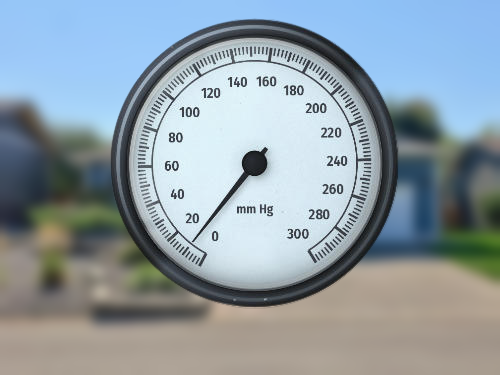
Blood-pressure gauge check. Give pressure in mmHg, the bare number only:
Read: 10
